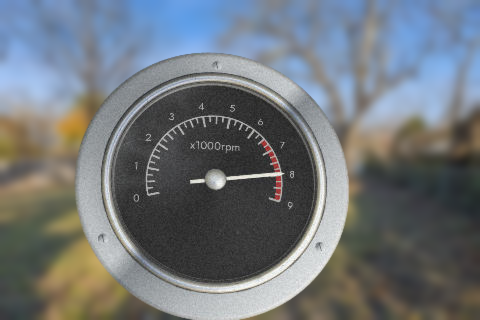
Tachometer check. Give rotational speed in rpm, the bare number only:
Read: 8000
